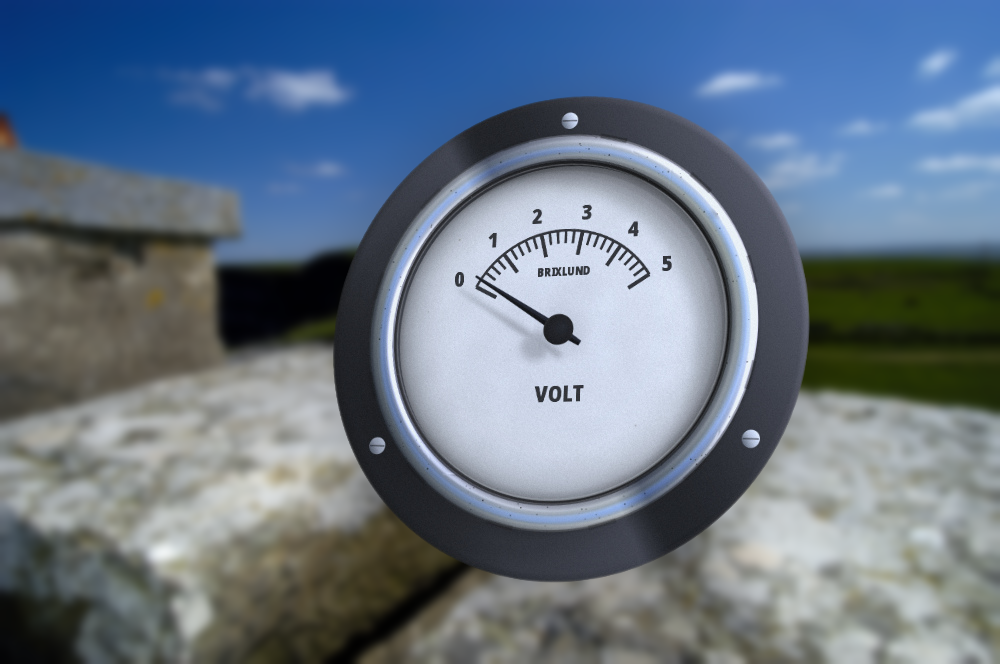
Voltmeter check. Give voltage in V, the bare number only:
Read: 0.2
